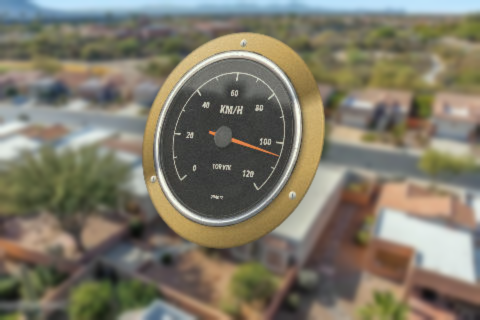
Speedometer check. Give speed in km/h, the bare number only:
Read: 105
